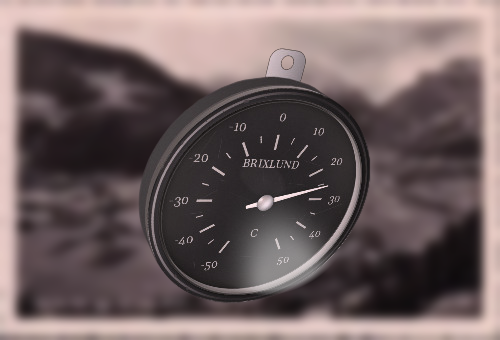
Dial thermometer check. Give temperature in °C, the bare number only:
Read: 25
